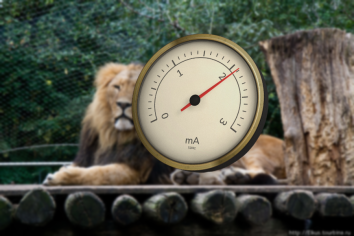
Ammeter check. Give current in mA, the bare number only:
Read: 2.1
